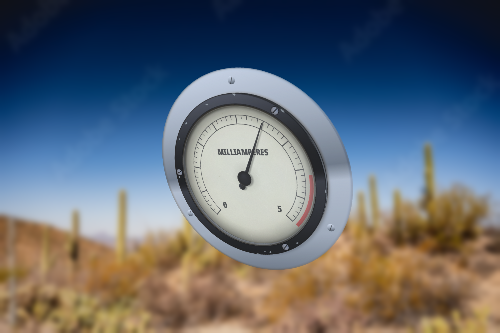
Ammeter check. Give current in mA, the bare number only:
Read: 3
